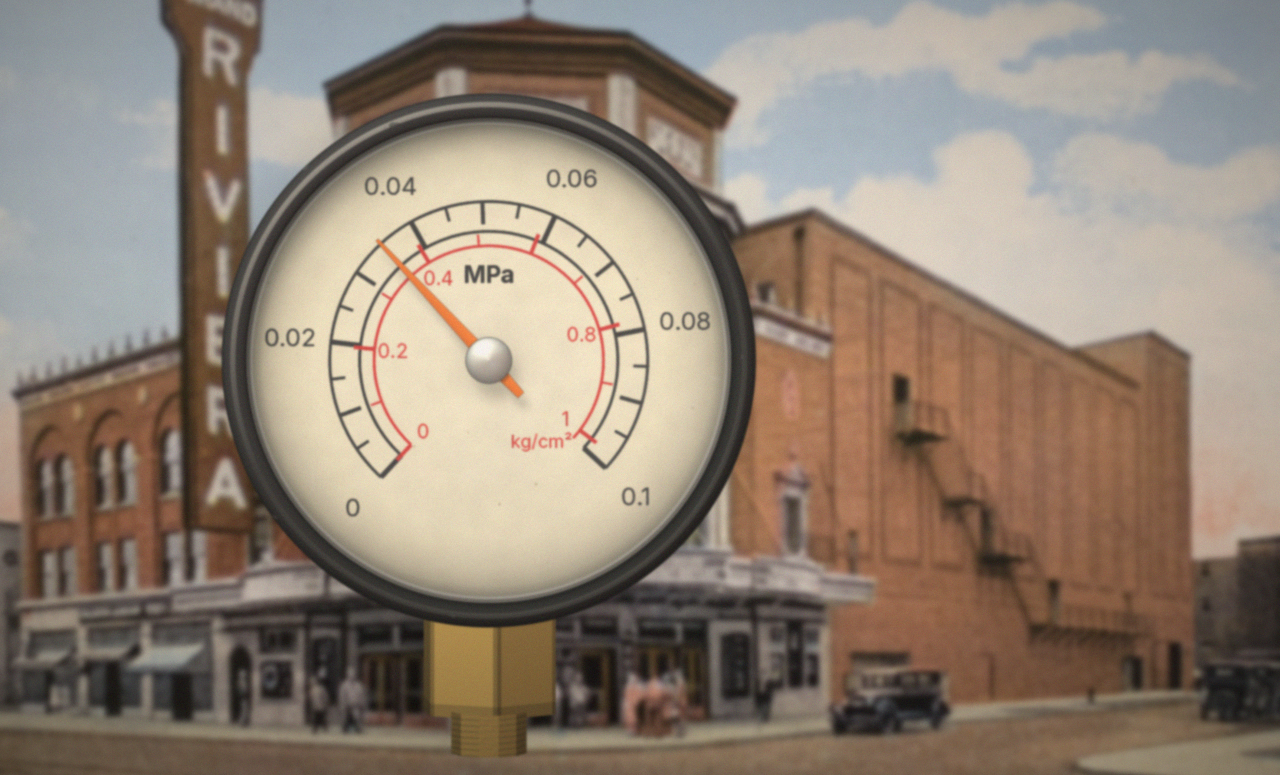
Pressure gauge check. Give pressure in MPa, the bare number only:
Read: 0.035
